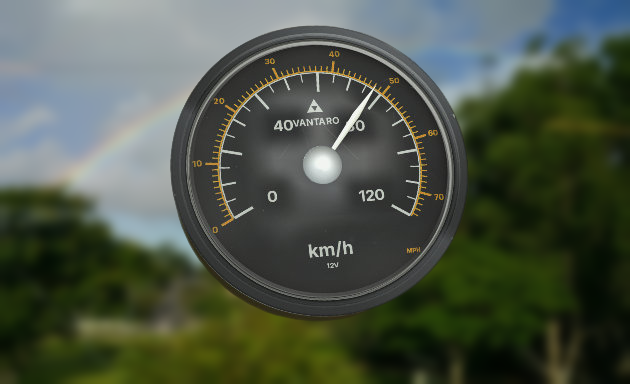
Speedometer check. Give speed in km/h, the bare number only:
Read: 77.5
